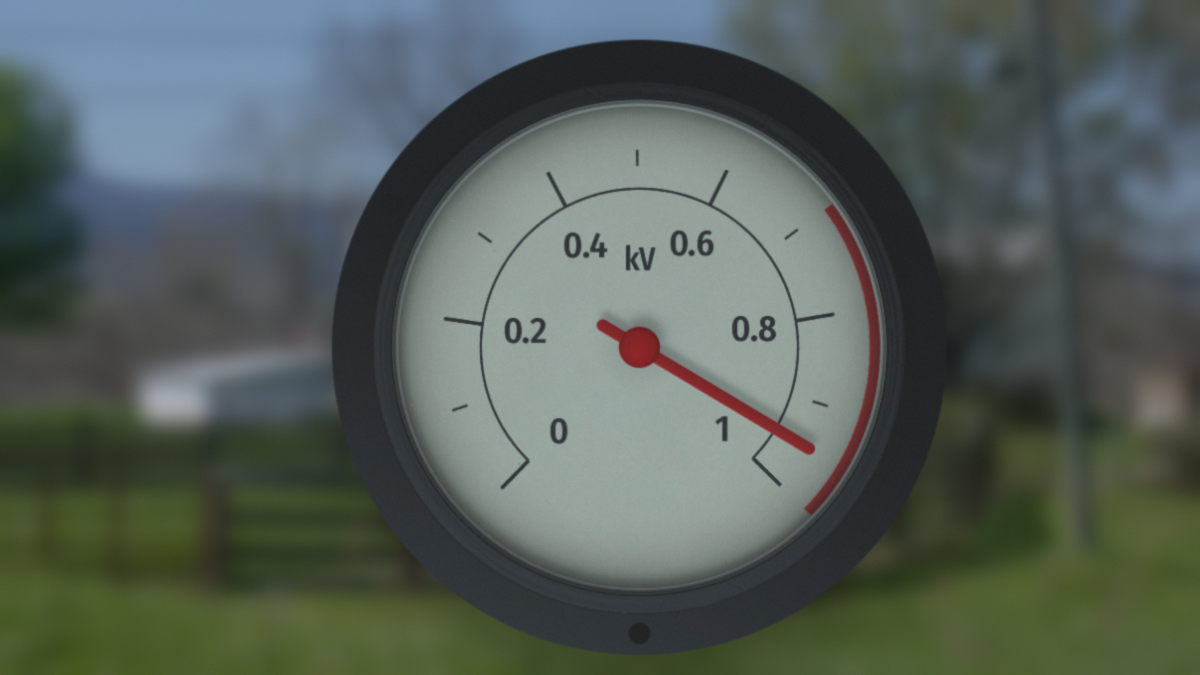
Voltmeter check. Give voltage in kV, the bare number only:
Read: 0.95
